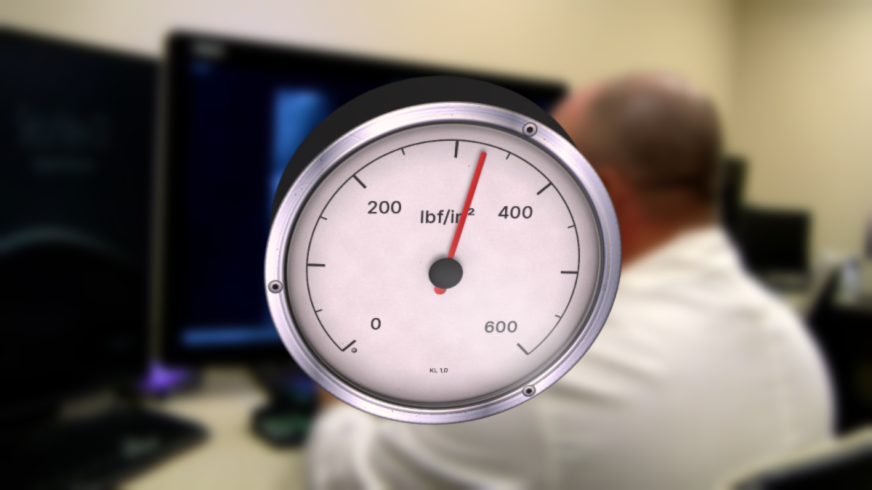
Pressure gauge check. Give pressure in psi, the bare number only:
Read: 325
